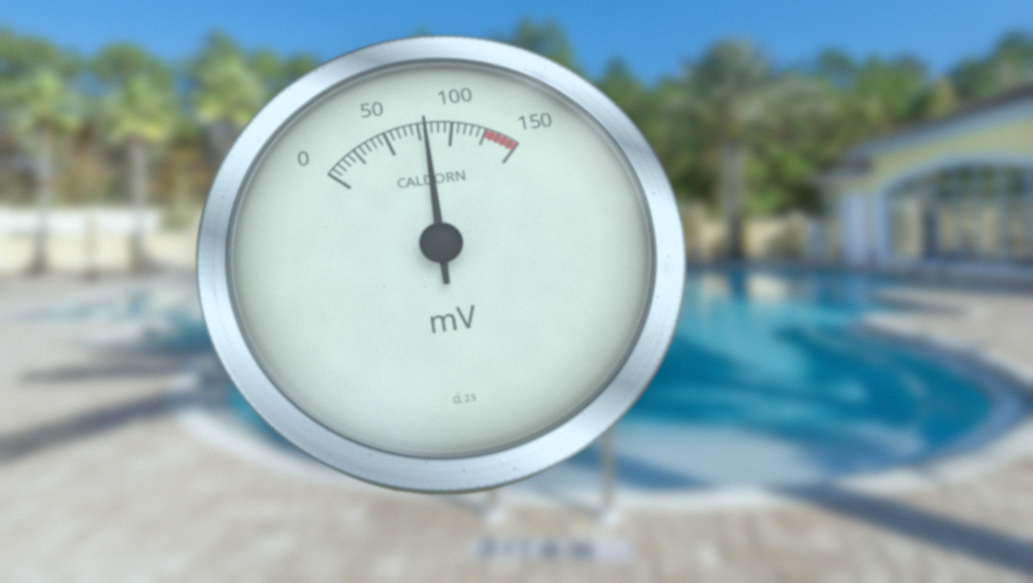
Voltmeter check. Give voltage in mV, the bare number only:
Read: 80
